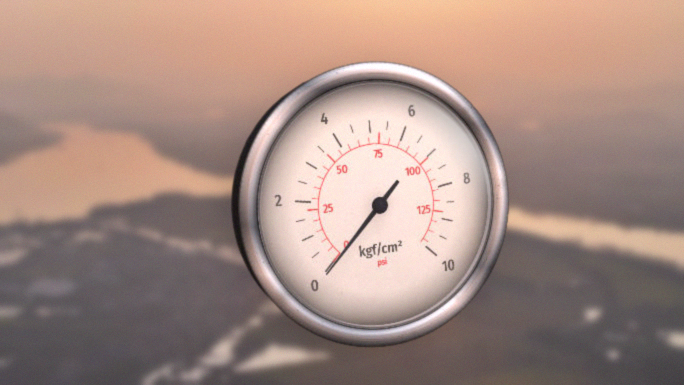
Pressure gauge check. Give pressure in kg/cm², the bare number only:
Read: 0
